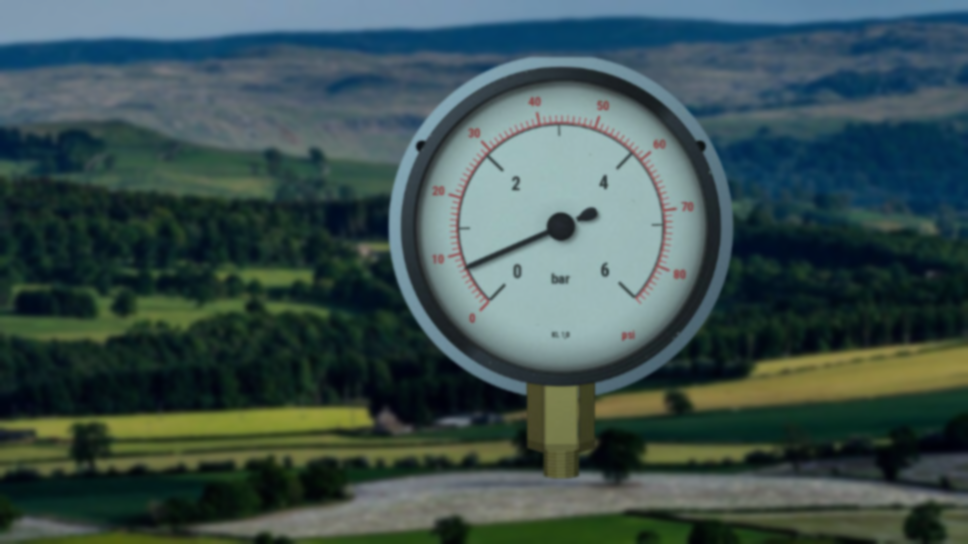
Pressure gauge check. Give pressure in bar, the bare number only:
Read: 0.5
